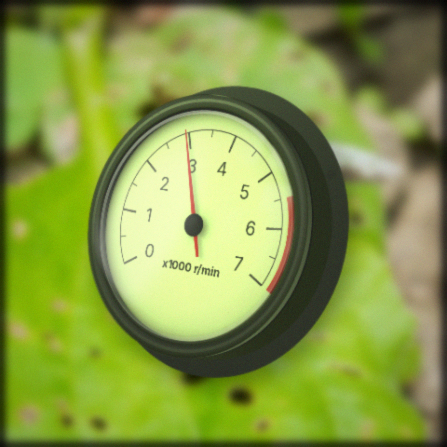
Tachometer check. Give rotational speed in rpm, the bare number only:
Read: 3000
